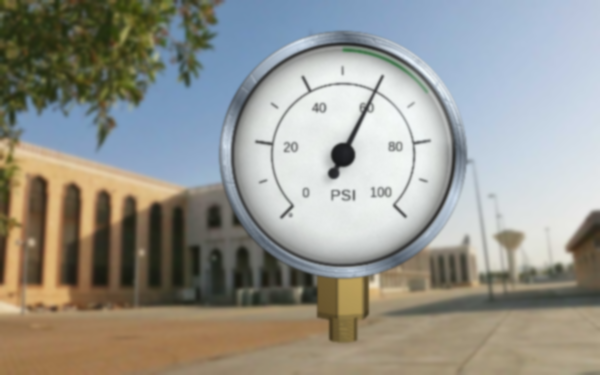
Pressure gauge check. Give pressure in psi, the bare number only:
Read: 60
